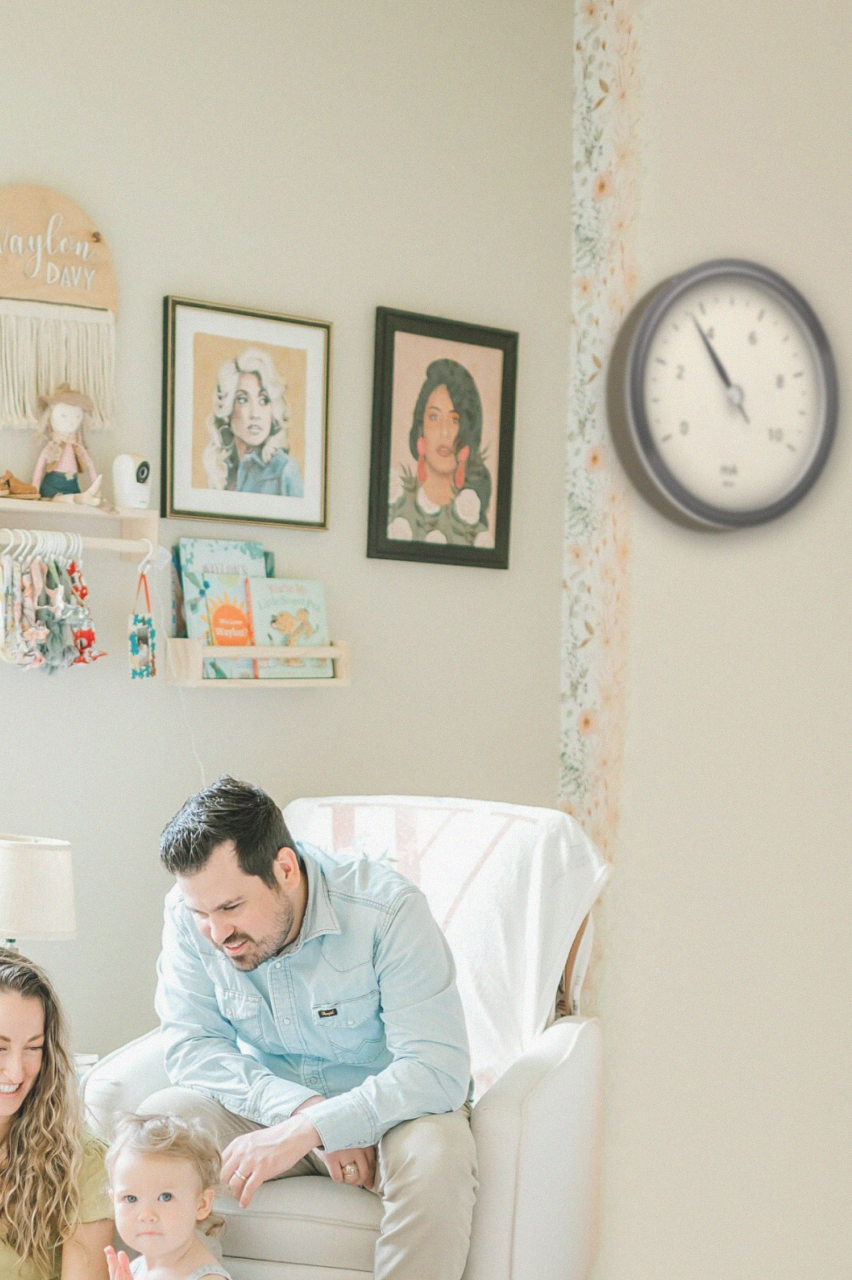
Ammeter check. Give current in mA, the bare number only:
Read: 3.5
